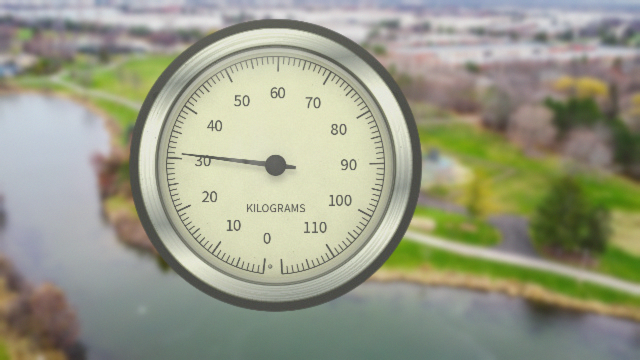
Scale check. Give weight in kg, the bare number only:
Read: 31
